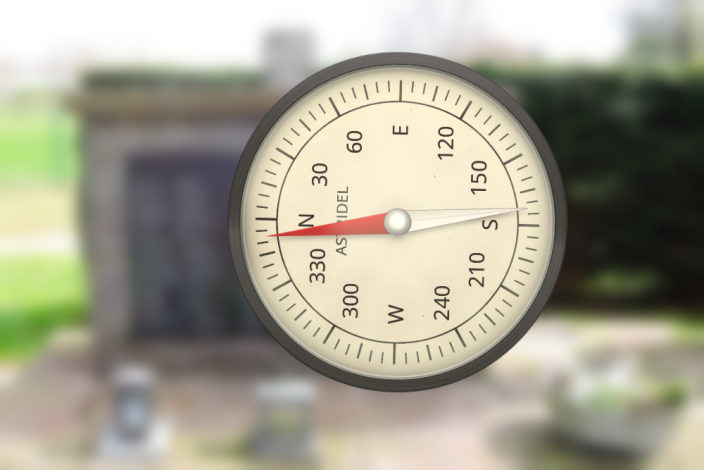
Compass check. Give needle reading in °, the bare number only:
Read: 352.5
